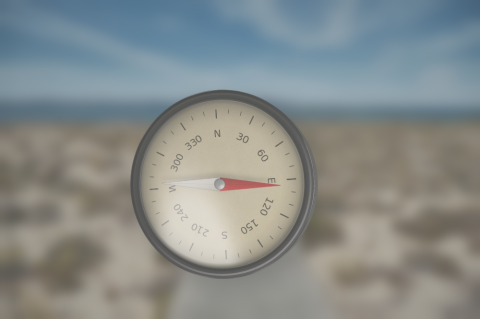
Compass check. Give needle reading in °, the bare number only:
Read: 95
